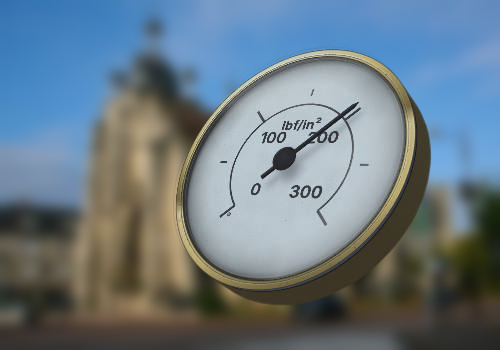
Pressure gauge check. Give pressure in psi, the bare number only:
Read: 200
